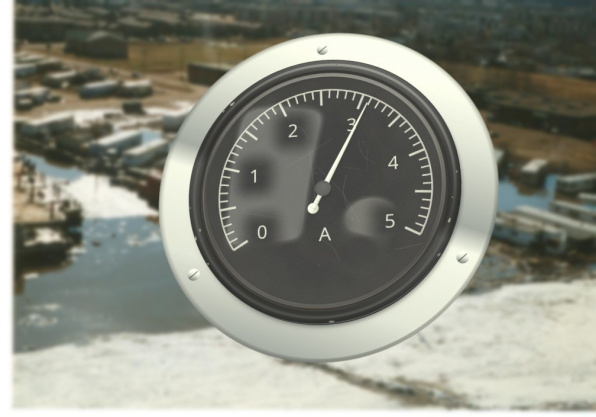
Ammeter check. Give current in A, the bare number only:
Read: 3.1
